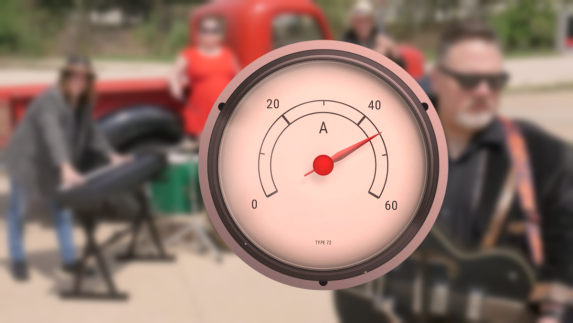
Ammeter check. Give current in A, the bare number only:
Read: 45
